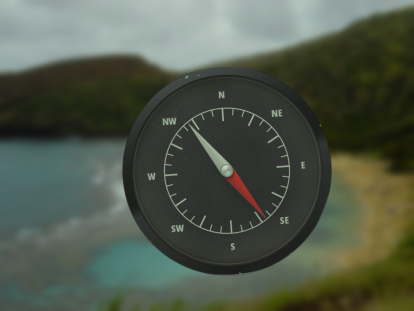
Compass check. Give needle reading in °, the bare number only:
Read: 145
